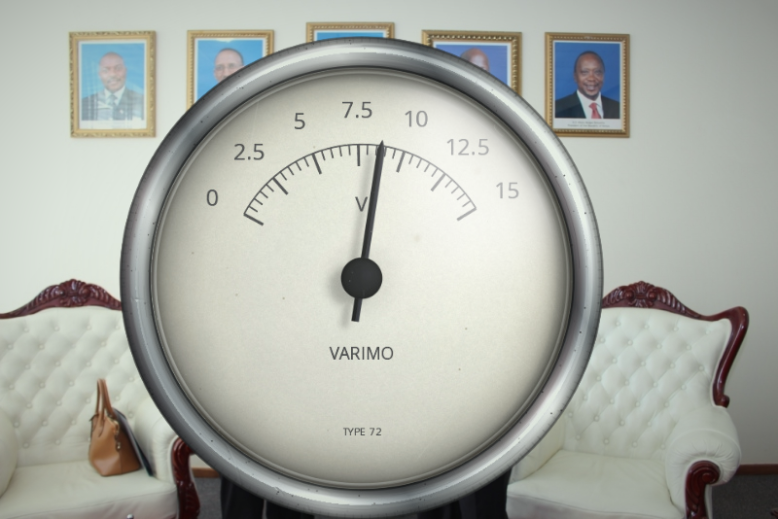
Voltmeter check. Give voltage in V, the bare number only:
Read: 8.75
